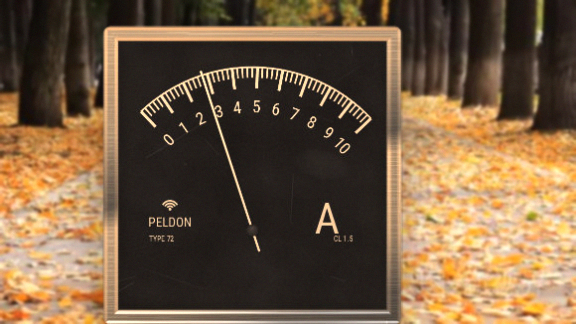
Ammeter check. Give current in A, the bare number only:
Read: 2.8
